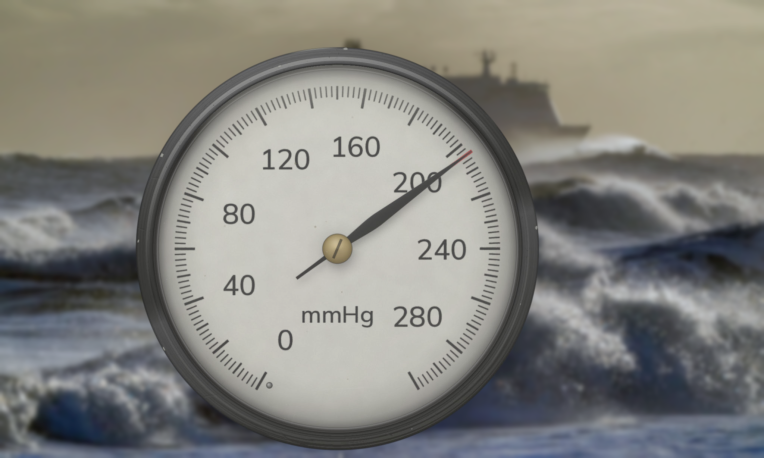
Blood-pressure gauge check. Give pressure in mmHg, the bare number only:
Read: 204
